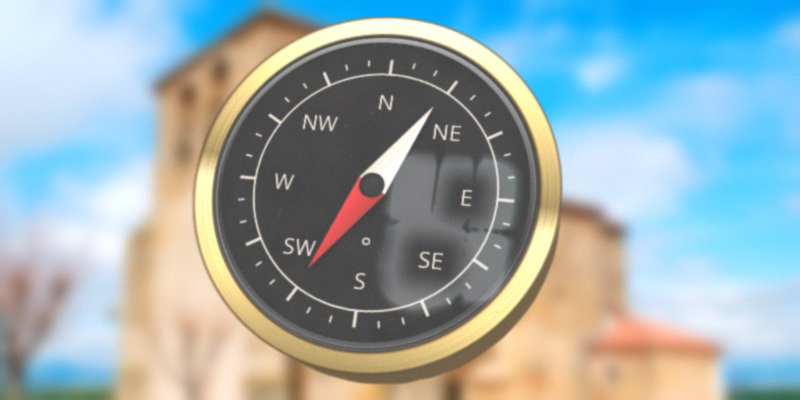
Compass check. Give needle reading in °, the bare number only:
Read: 210
